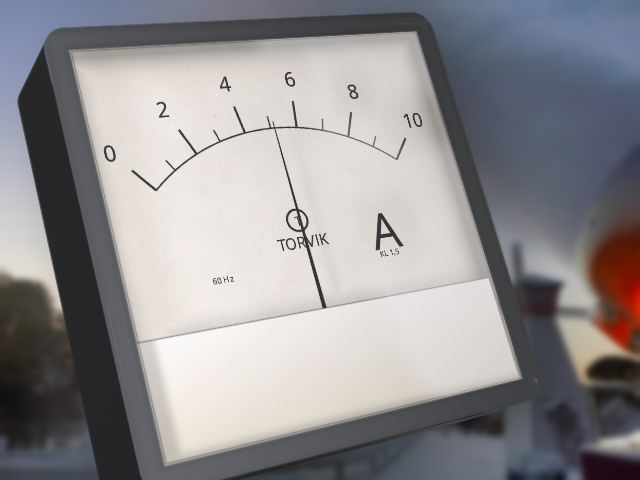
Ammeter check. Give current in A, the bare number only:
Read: 5
